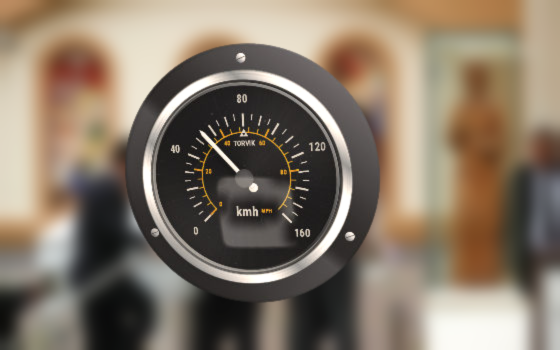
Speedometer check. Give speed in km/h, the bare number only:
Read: 55
